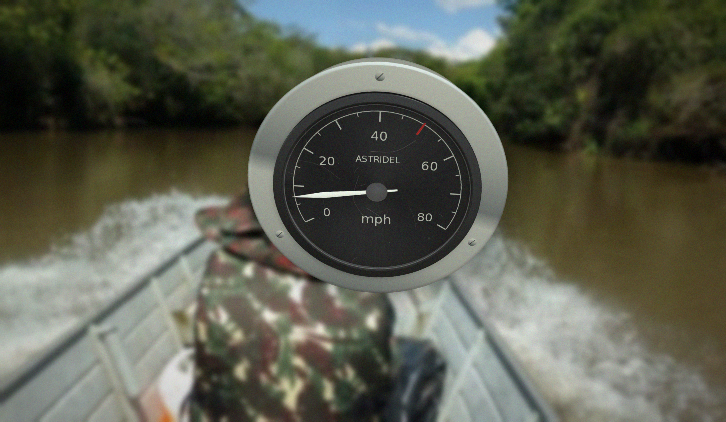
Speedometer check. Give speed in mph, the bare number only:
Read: 7.5
